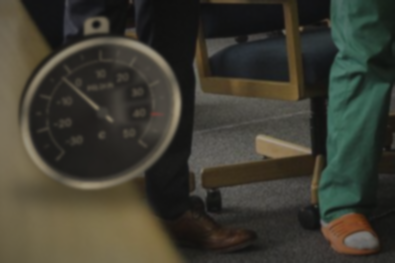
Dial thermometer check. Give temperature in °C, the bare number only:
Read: -2.5
